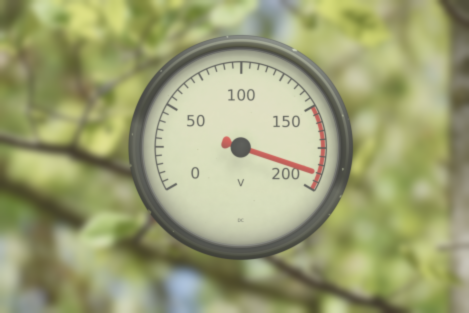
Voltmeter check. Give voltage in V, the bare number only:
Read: 190
